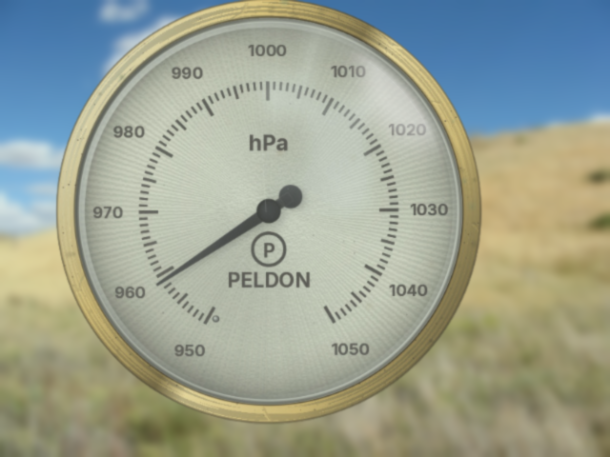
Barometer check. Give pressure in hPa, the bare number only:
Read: 959
